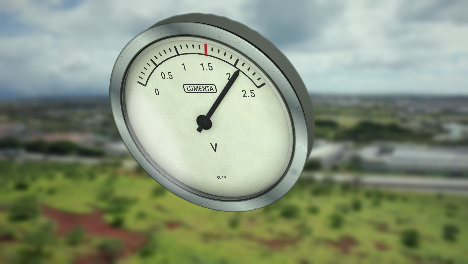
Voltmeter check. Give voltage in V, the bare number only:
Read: 2.1
